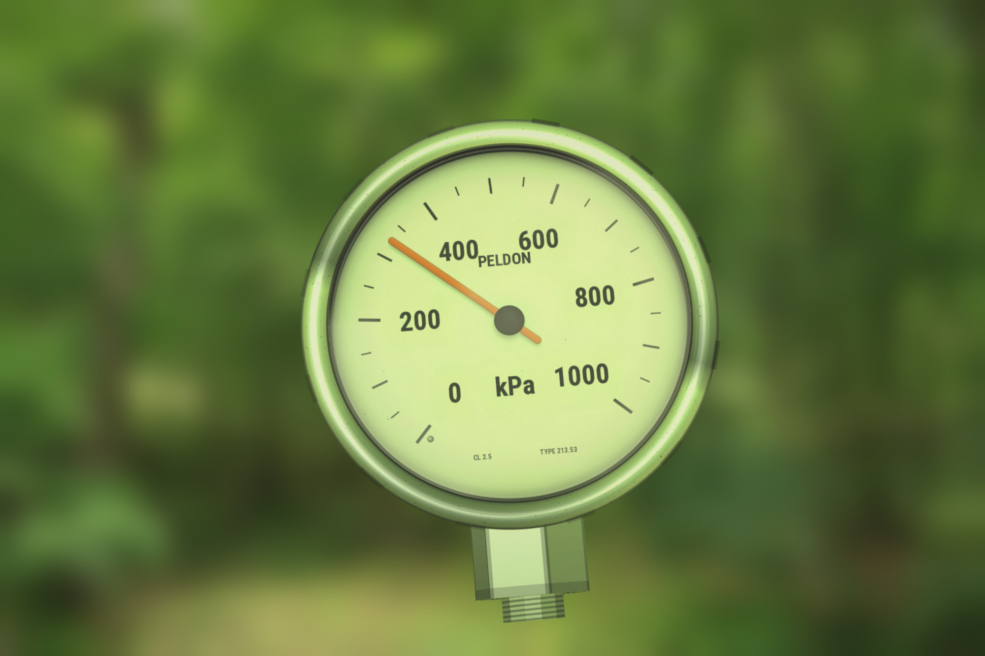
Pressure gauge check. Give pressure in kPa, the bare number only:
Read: 325
